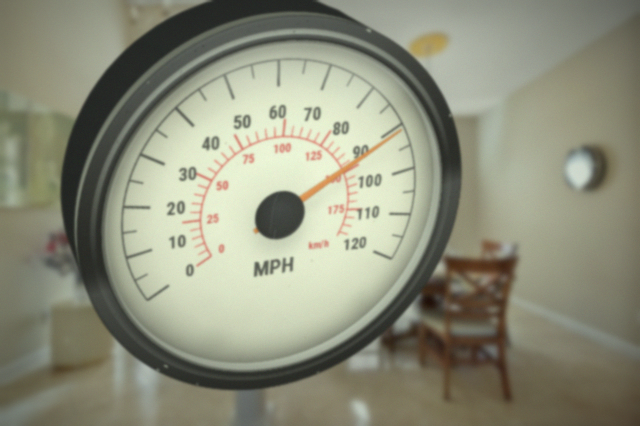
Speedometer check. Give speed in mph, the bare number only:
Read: 90
